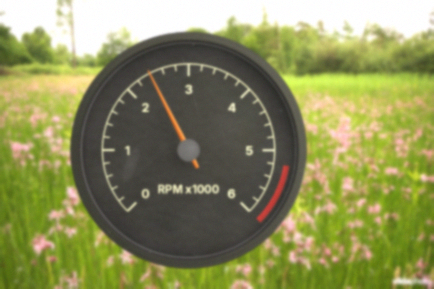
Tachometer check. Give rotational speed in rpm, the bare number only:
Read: 2400
